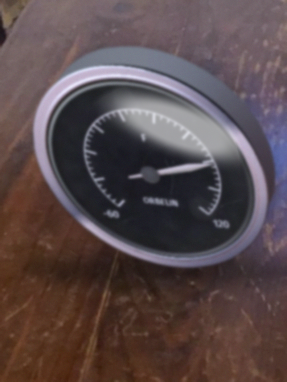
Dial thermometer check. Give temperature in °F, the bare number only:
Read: 80
